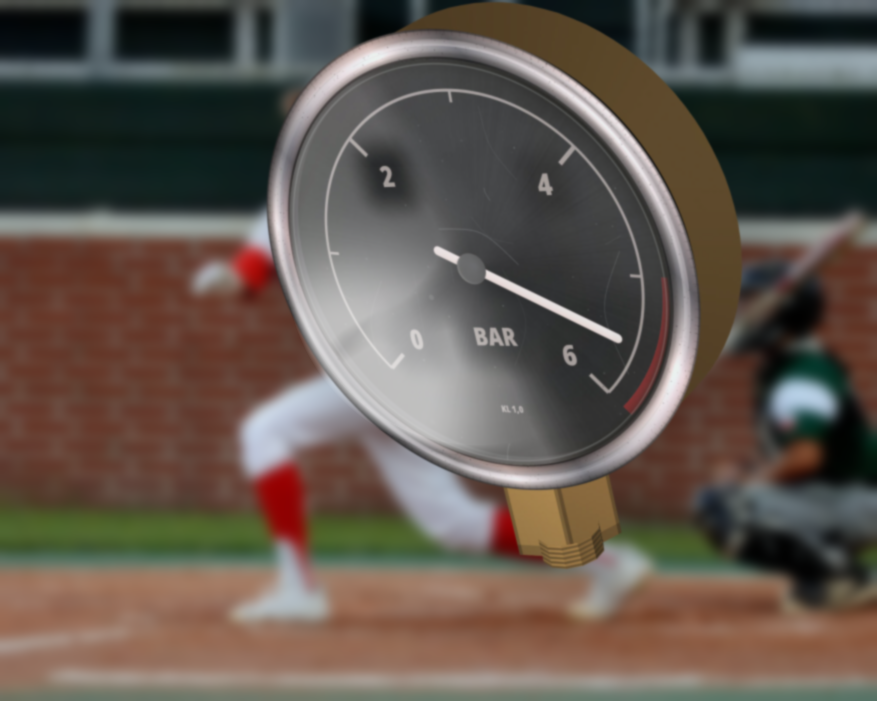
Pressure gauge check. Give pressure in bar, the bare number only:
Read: 5.5
